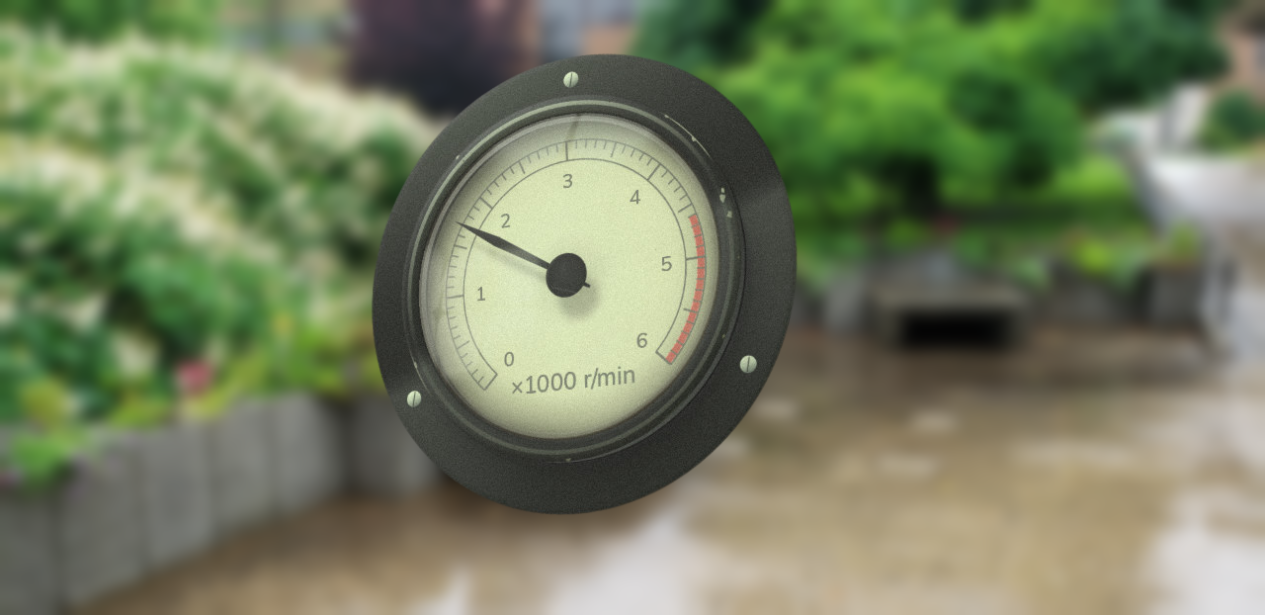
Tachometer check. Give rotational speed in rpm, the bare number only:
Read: 1700
